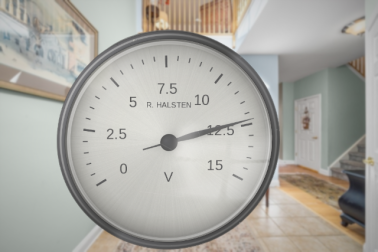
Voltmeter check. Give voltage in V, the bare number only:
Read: 12.25
